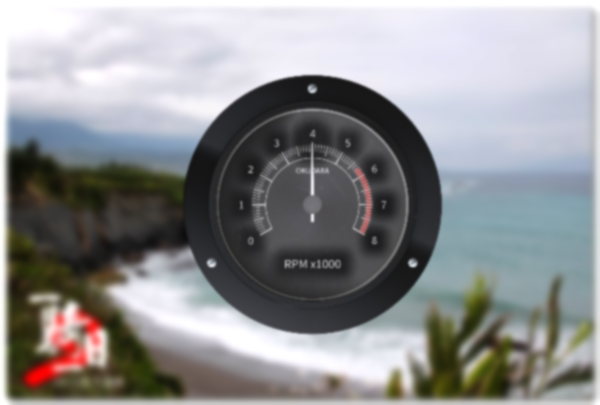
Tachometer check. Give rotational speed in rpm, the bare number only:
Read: 4000
